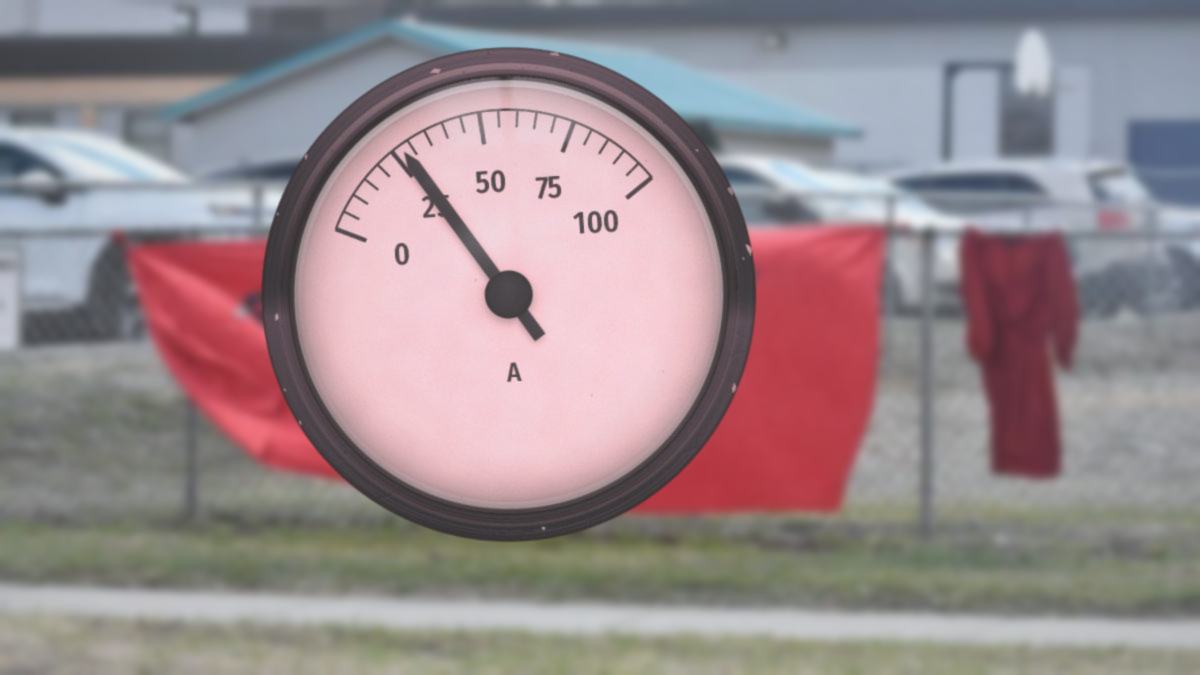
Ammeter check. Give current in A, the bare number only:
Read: 27.5
